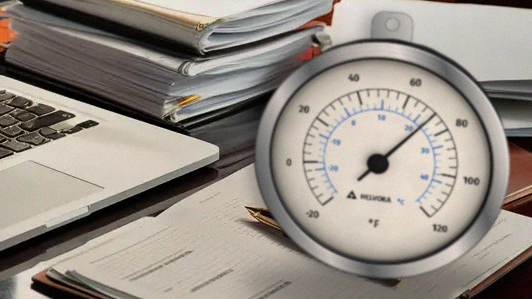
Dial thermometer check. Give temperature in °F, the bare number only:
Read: 72
